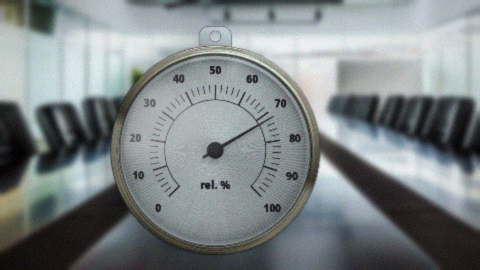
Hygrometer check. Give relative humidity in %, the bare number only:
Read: 72
